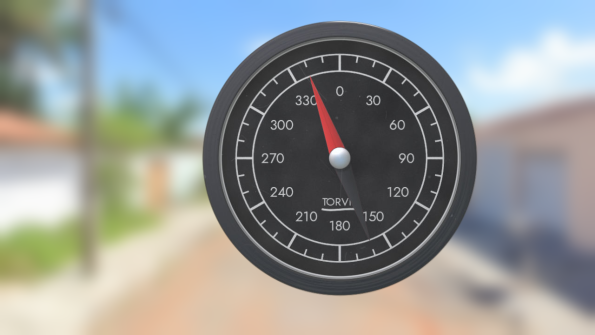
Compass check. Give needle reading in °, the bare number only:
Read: 340
